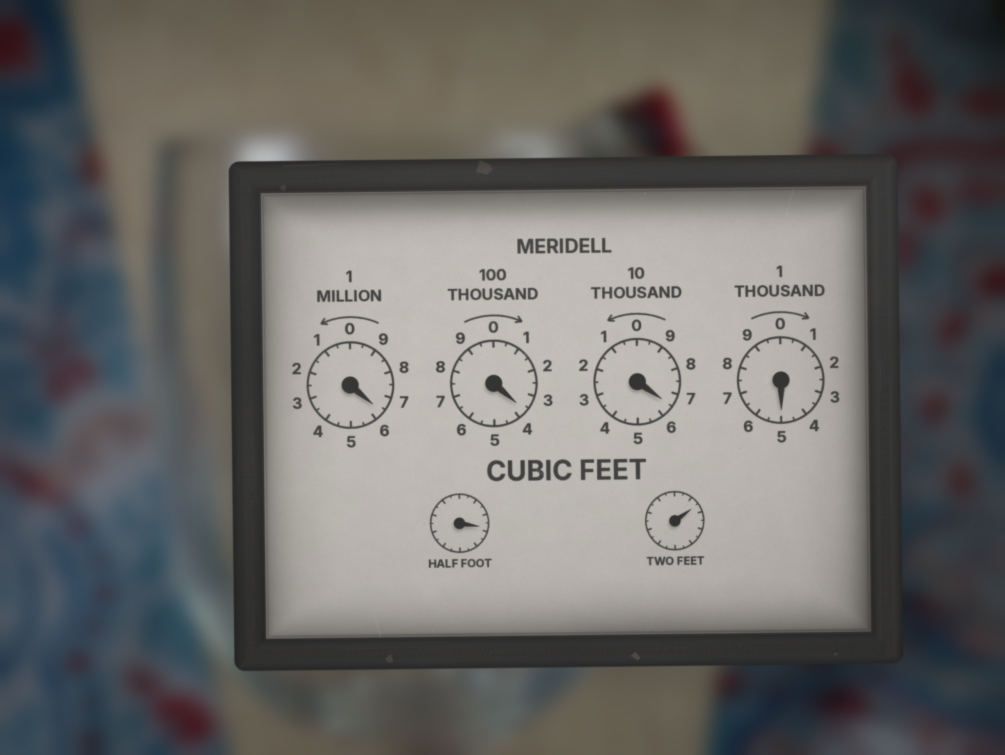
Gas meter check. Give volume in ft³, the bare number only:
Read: 636500
